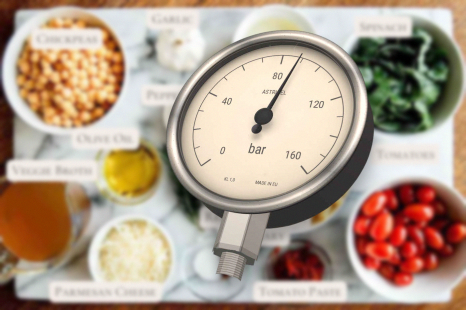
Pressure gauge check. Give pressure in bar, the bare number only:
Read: 90
